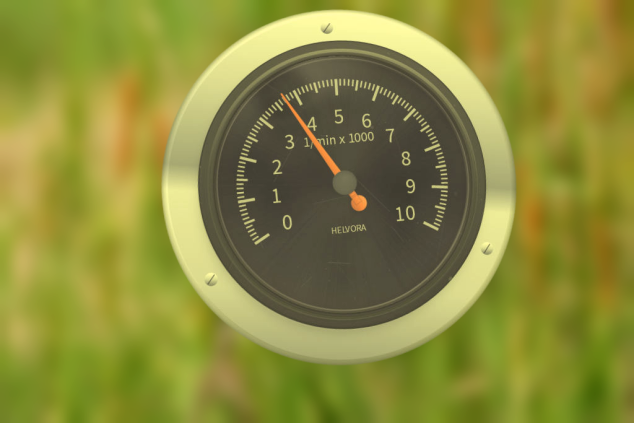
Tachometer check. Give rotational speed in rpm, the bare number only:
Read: 3700
